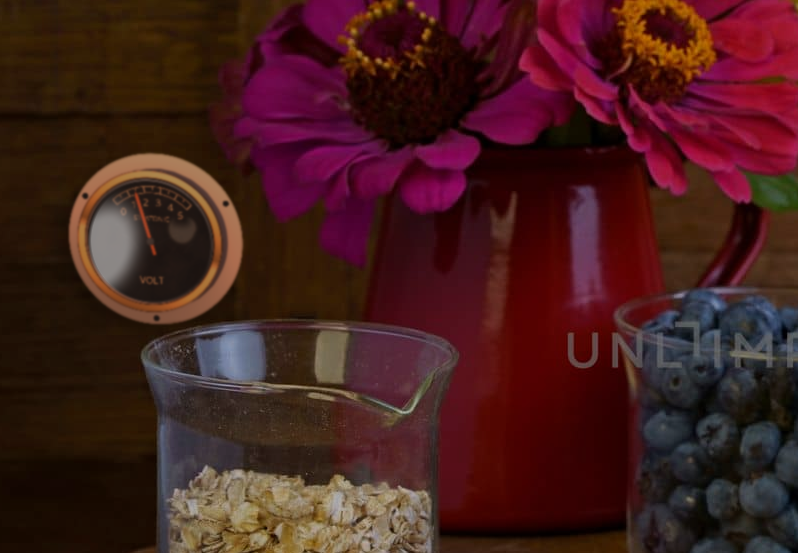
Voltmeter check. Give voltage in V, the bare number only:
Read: 1.5
